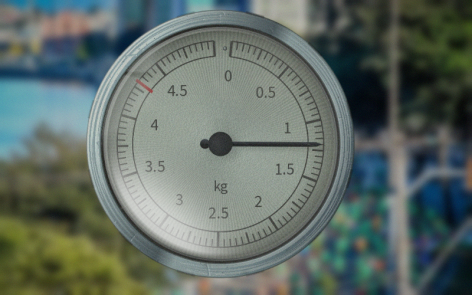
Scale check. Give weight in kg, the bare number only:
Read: 1.2
